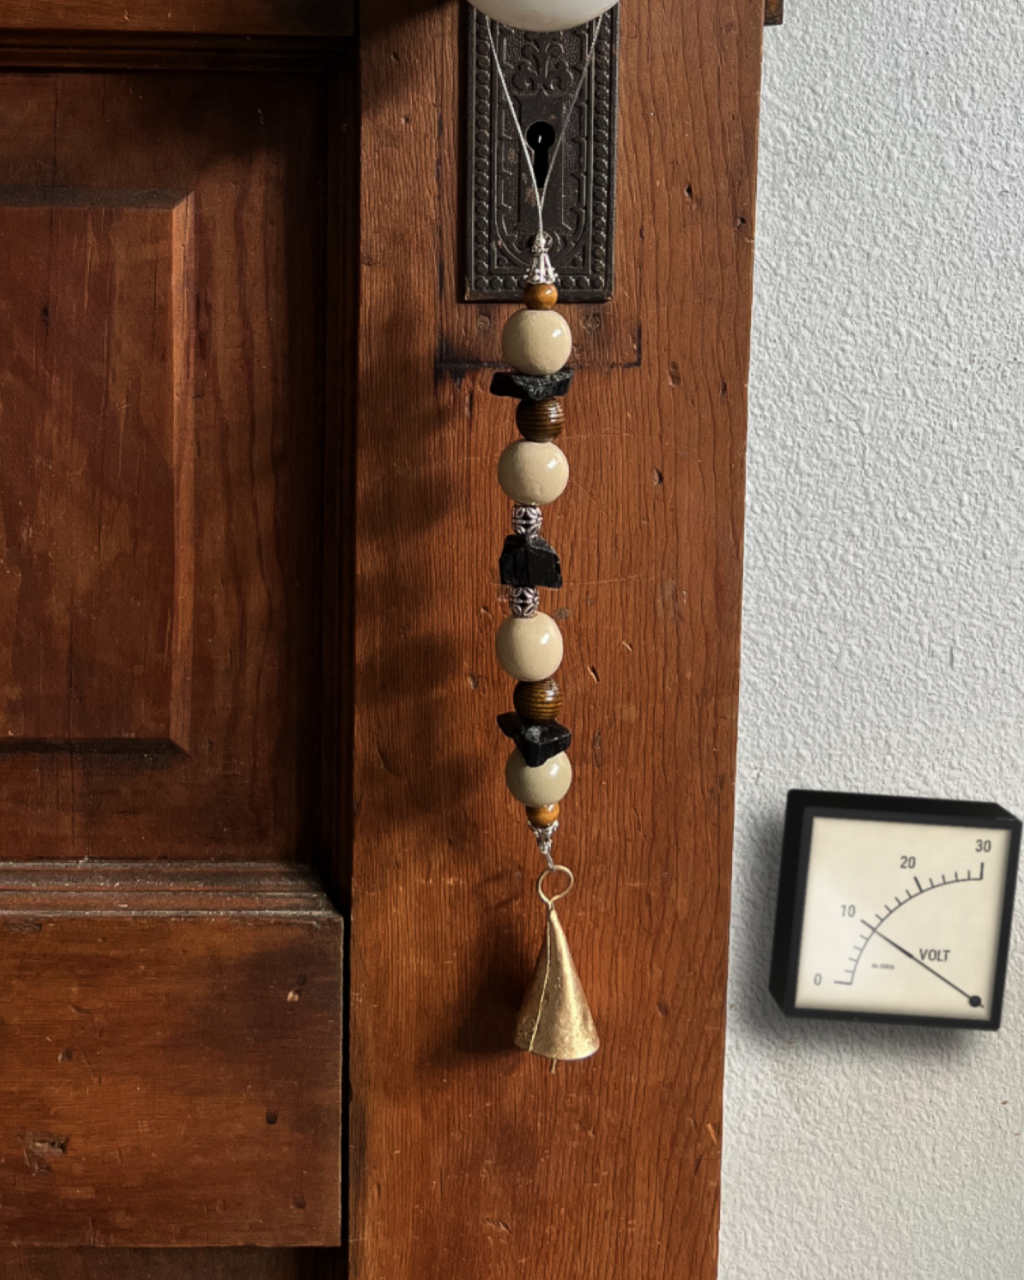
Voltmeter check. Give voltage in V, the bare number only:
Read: 10
